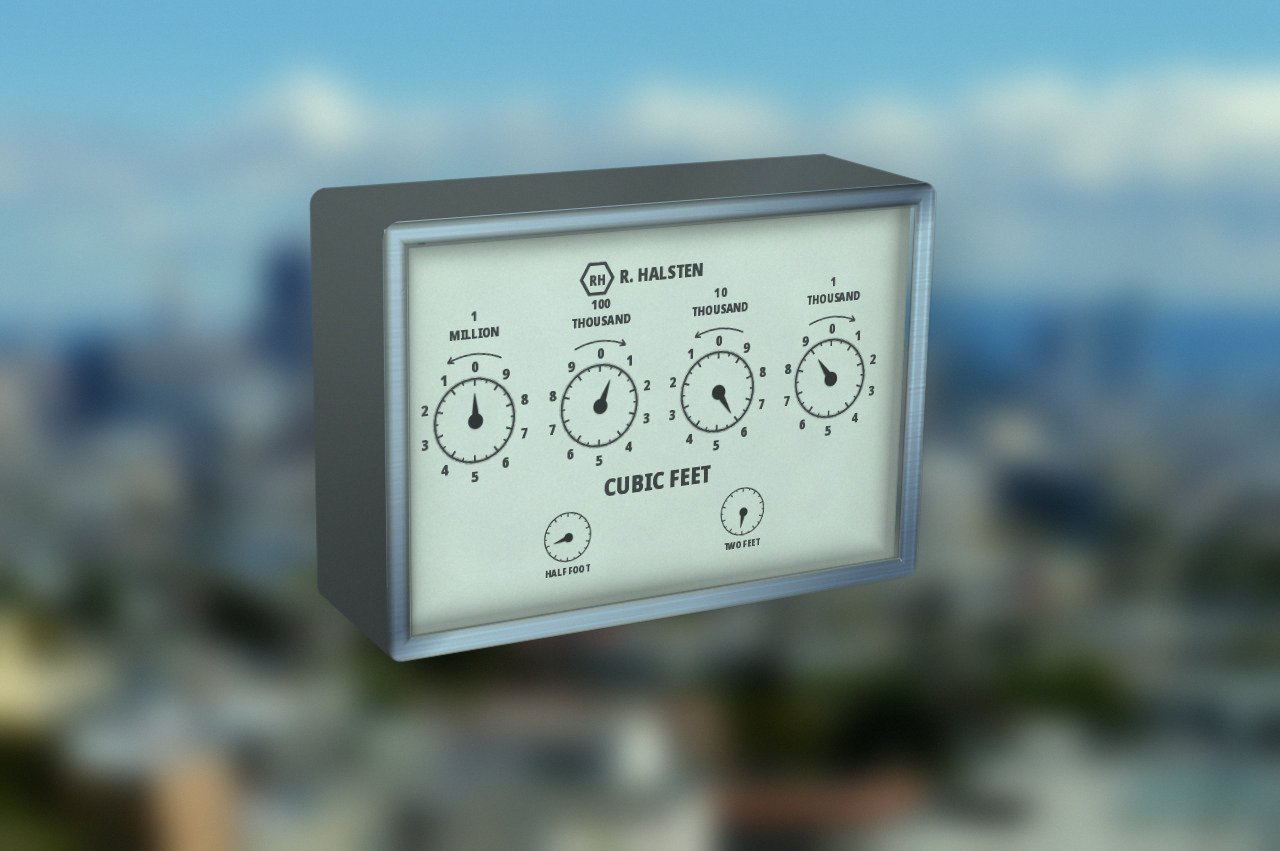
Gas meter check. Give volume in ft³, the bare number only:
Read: 5900
